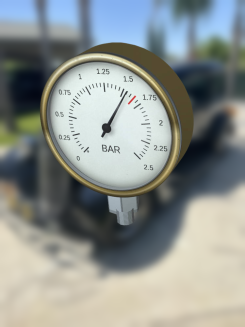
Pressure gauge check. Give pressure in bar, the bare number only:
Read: 1.55
